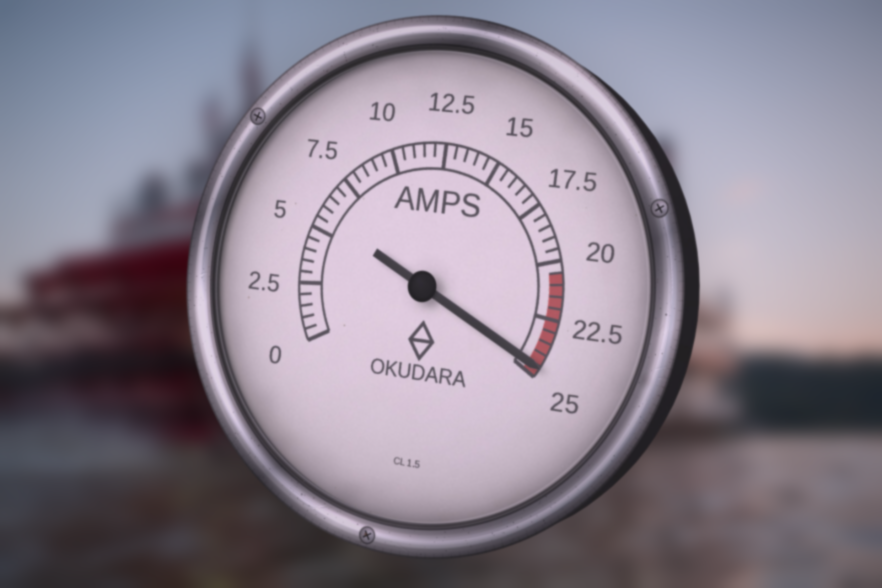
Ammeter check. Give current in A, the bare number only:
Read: 24.5
